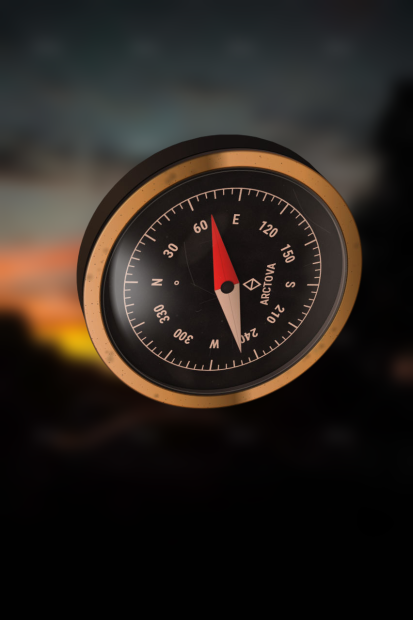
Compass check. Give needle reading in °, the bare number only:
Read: 70
